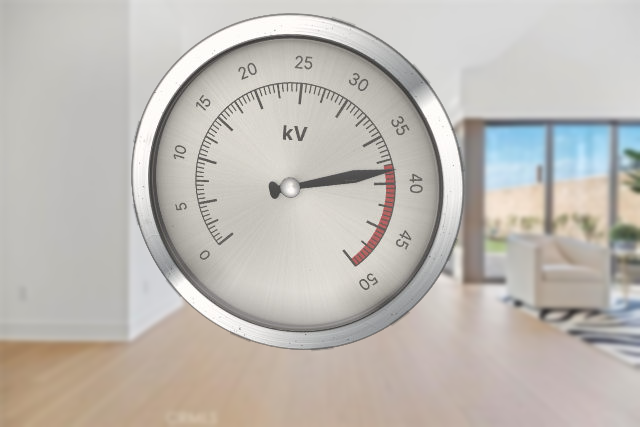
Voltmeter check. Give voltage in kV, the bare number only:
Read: 38.5
